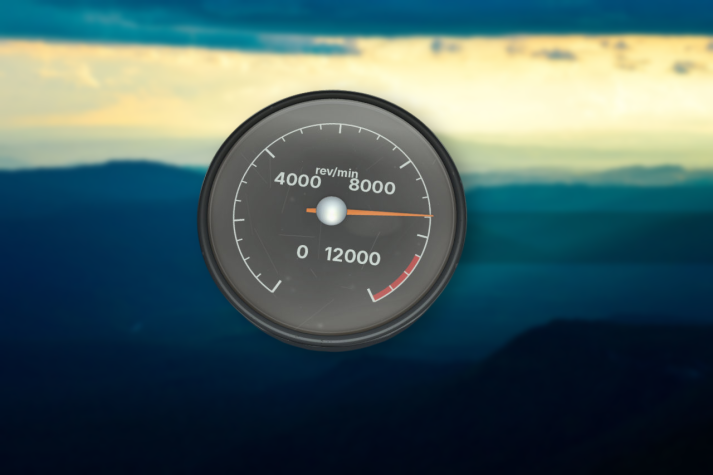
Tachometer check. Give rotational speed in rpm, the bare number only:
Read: 9500
